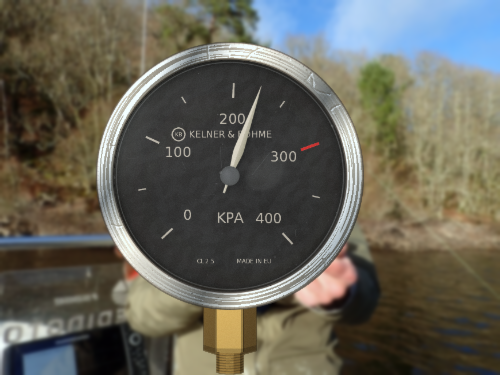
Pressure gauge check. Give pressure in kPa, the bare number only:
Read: 225
